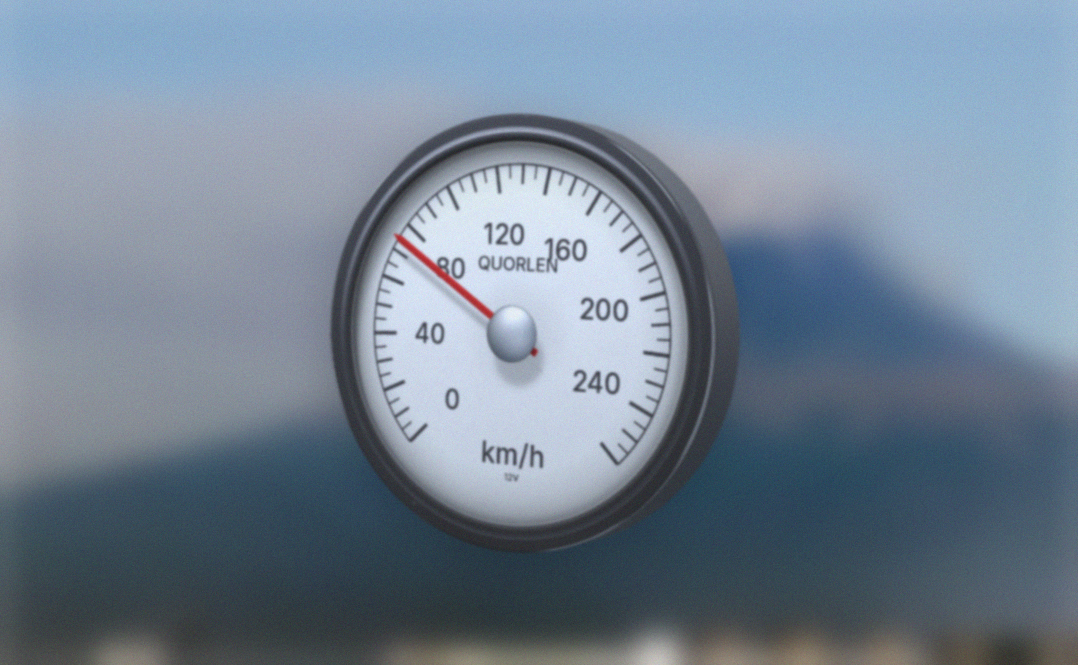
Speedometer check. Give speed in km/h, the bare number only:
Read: 75
